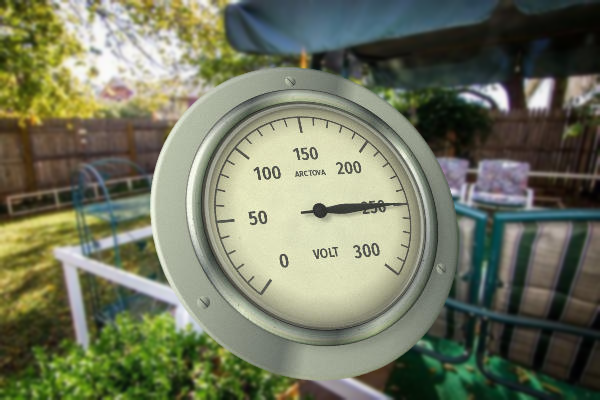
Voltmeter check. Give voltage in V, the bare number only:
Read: 250
